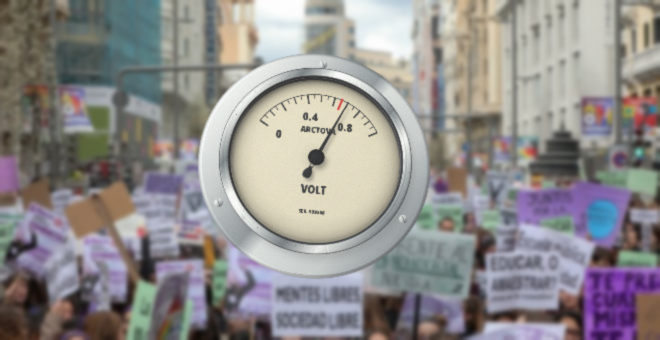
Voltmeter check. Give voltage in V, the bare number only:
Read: 0.7
